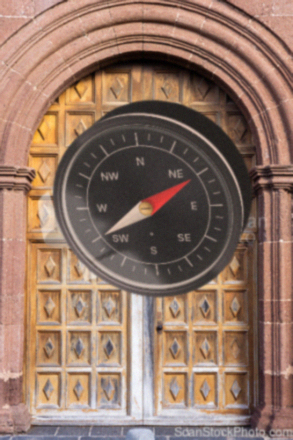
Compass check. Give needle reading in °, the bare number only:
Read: 60
